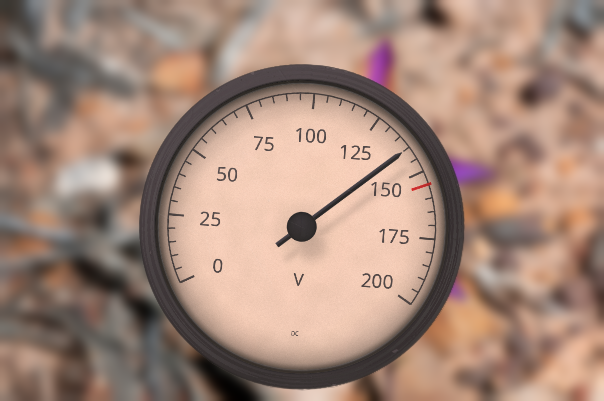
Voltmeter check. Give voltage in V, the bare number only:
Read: 140
